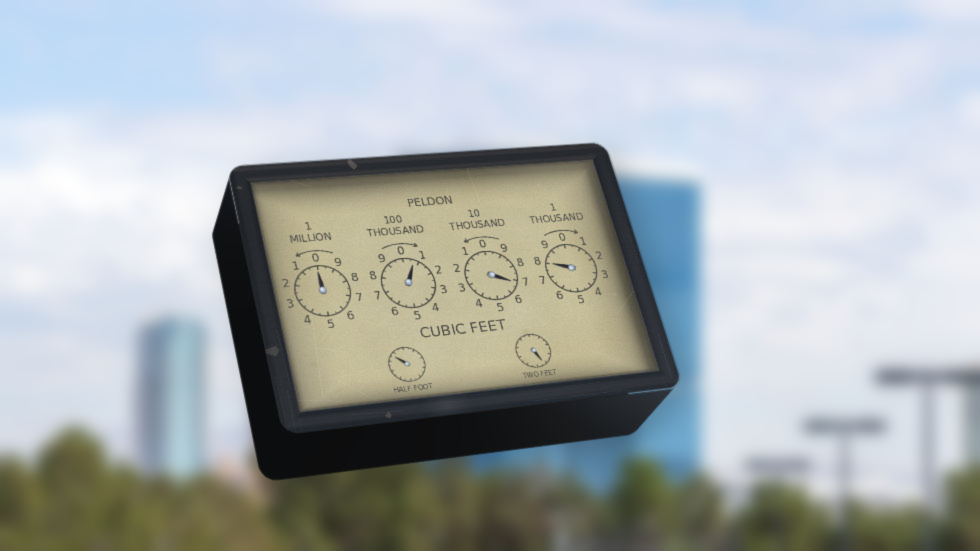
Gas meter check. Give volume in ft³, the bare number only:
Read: 6800
